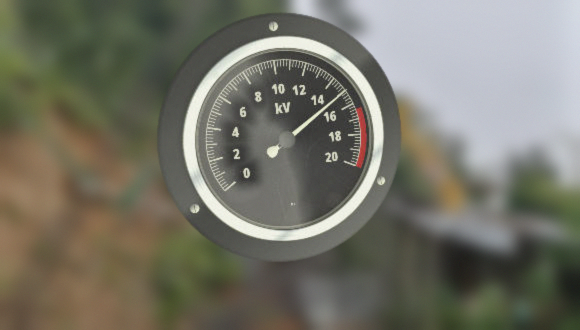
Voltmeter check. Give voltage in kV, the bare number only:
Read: 15
